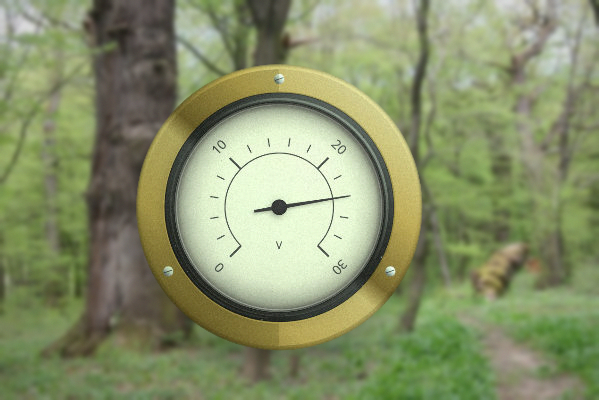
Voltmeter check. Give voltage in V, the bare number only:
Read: 24
